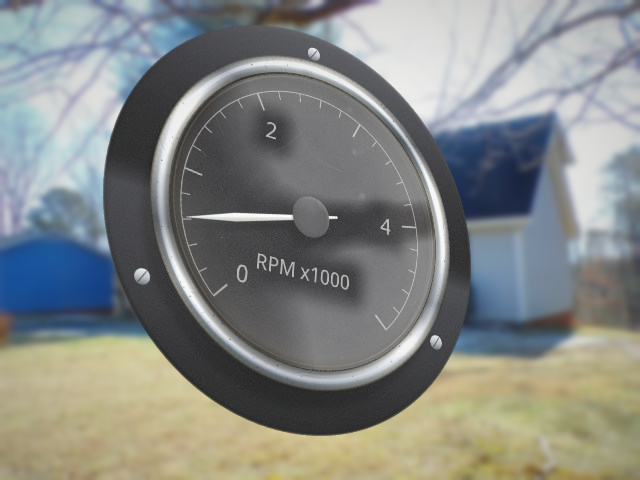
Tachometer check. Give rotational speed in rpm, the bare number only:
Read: 600
